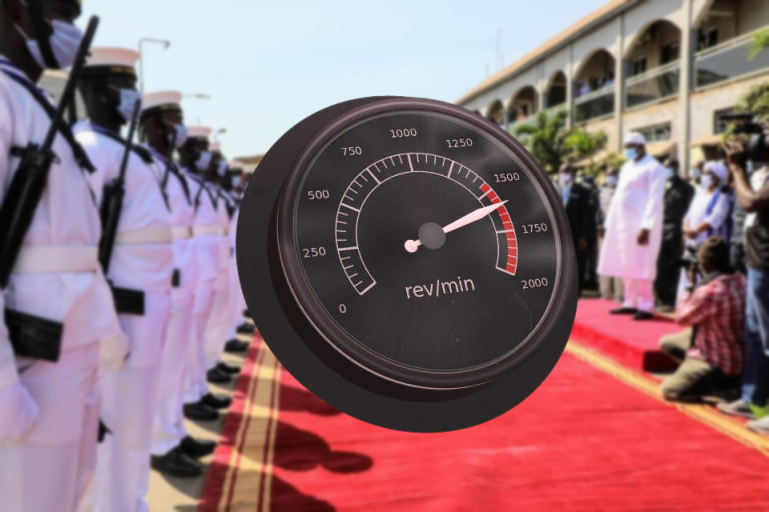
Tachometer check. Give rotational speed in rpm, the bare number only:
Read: 1600
